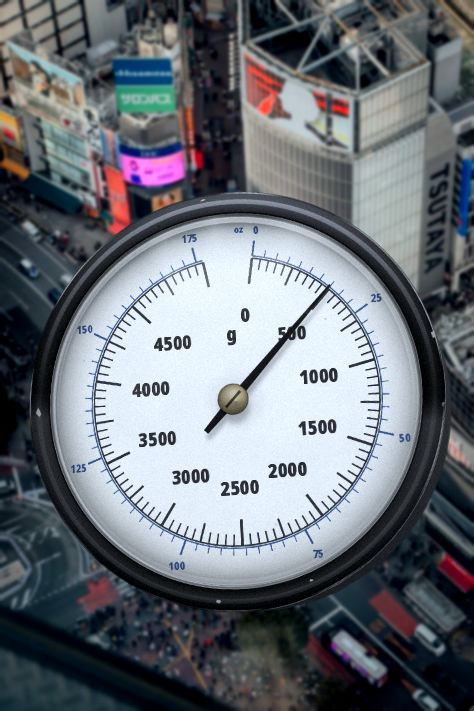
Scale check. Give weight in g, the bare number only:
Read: 500
